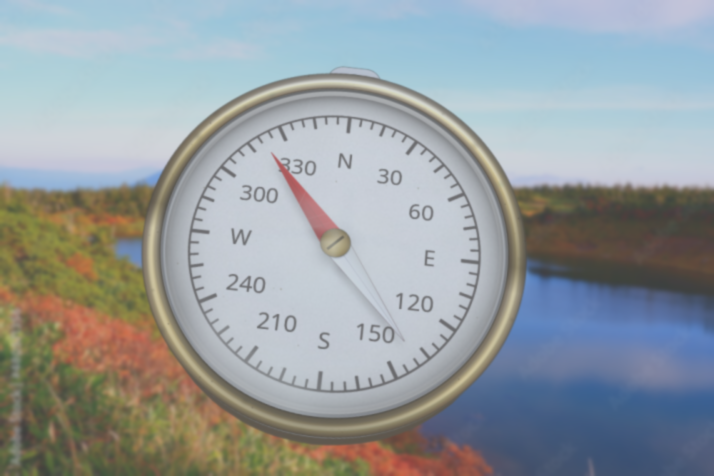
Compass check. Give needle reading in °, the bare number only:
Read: 320
